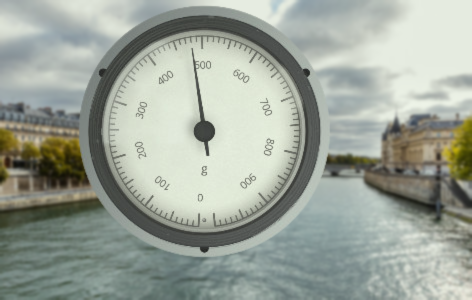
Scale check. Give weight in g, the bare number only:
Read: 480
